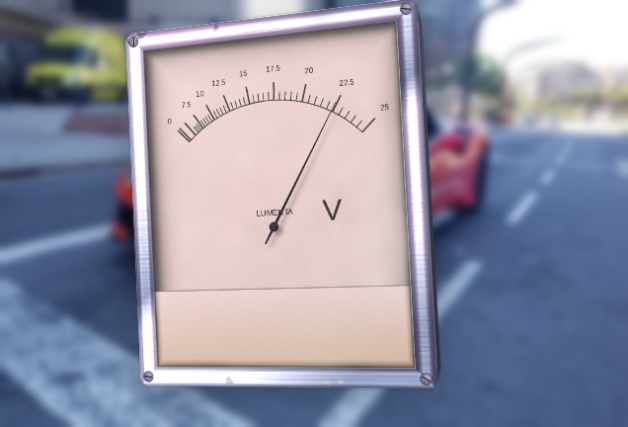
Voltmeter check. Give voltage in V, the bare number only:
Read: 22.5
